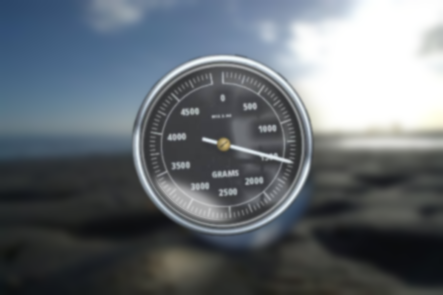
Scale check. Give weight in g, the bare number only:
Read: 1500
